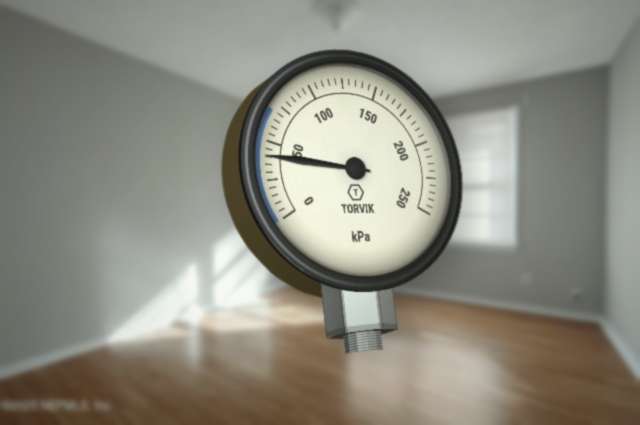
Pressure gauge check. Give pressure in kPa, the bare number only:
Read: 40
